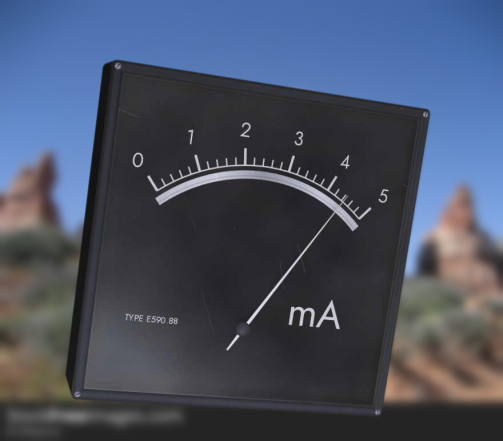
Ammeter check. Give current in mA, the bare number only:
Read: 4.4
